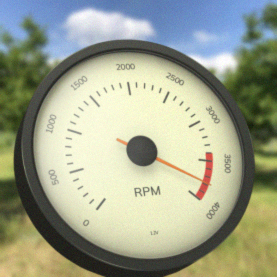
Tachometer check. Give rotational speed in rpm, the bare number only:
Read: 3800
